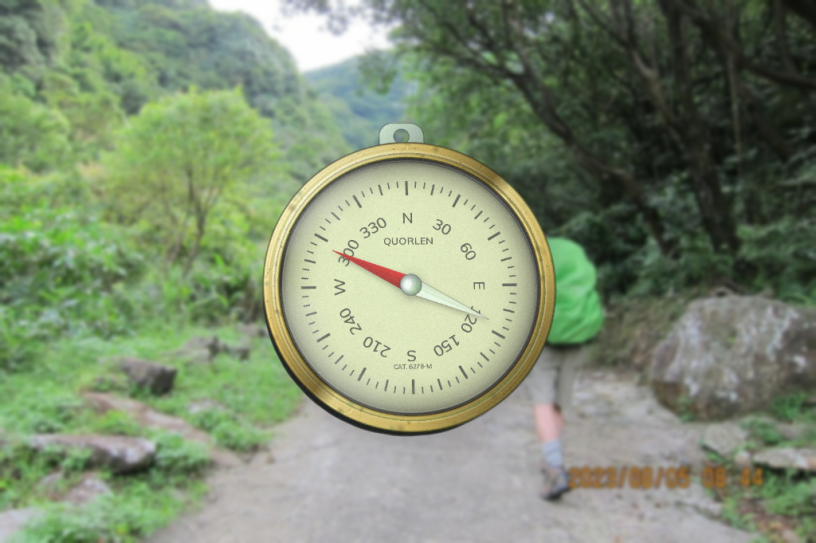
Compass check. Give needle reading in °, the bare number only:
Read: 295
